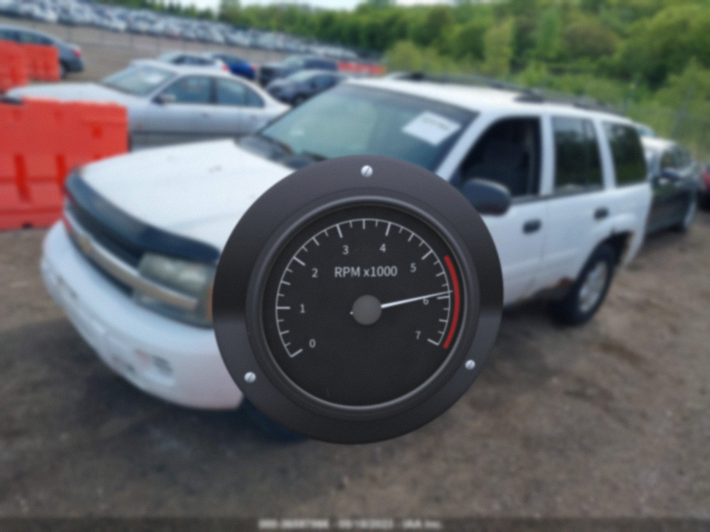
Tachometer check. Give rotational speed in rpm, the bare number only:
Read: 5875
